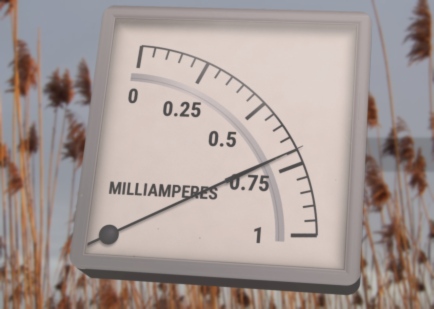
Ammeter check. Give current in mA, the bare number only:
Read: 0.7
